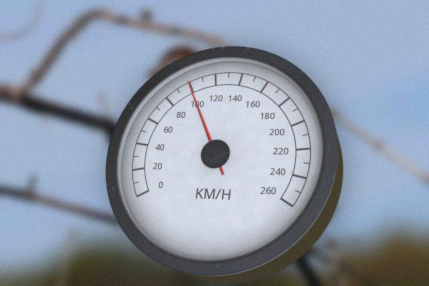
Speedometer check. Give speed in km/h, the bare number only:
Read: 100
